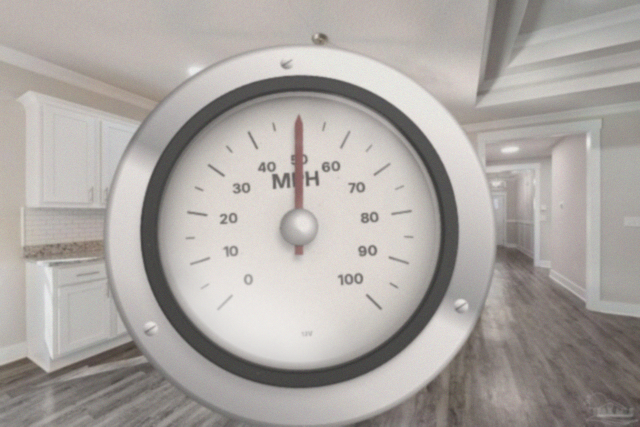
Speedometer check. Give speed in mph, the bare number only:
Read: 50
